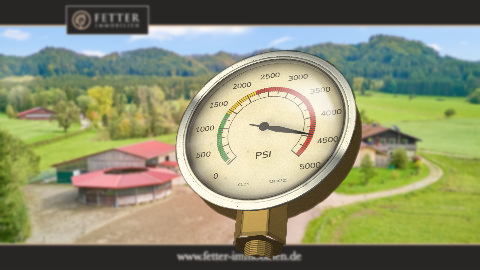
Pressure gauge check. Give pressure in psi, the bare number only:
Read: 4500
